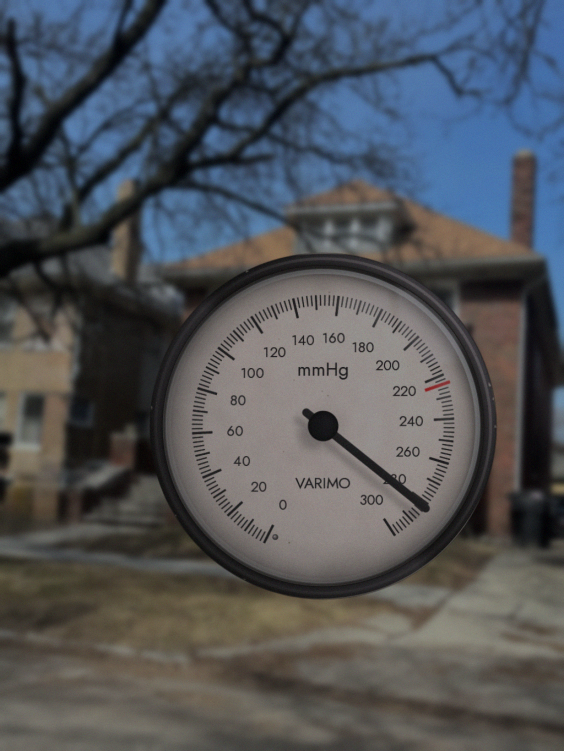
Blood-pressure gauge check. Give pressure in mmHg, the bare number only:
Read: 282
